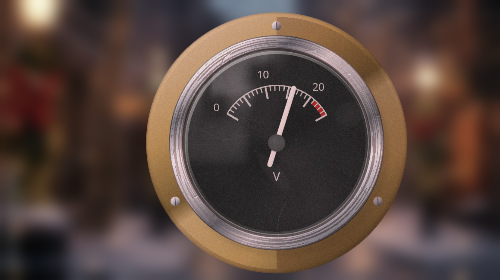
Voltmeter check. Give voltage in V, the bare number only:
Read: 16
